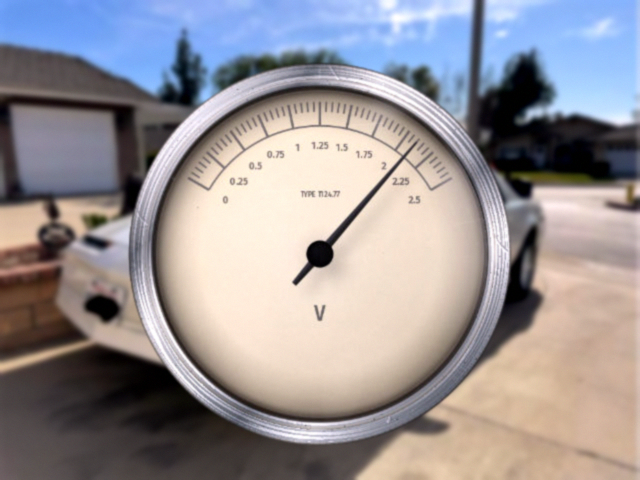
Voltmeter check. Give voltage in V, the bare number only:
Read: 2.1
